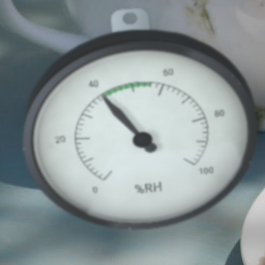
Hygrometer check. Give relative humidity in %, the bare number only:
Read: 40
